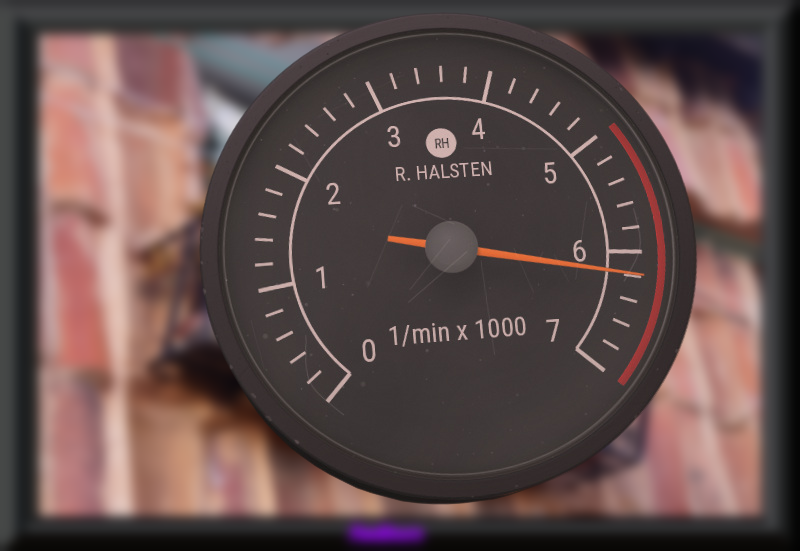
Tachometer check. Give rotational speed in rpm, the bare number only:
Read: 6200
